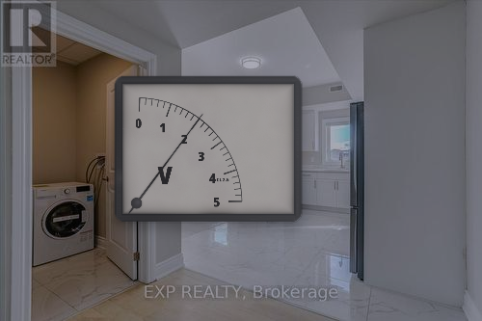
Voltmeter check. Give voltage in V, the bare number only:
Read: 2
